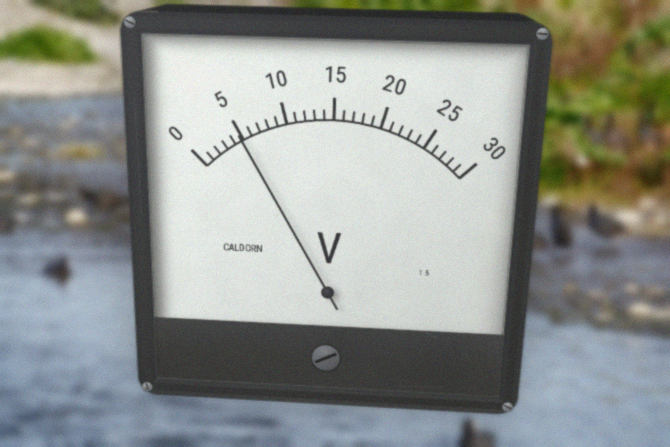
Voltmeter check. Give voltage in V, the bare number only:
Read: 5
